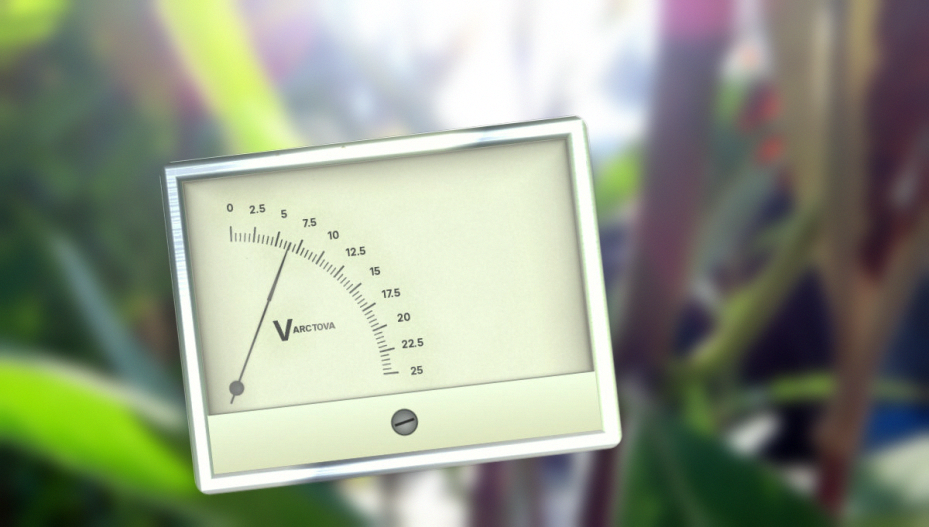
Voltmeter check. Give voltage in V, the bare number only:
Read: 6.5
